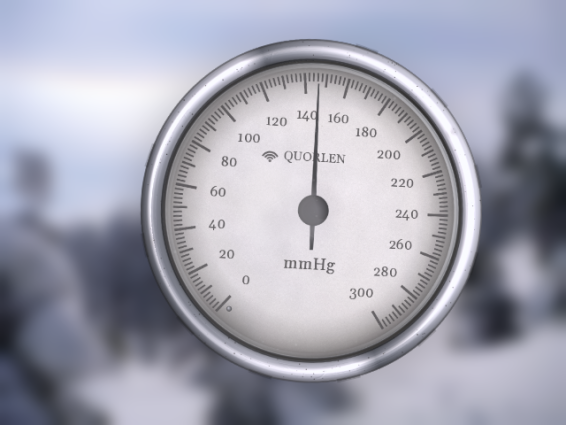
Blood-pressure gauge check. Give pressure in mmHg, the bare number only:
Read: 146
